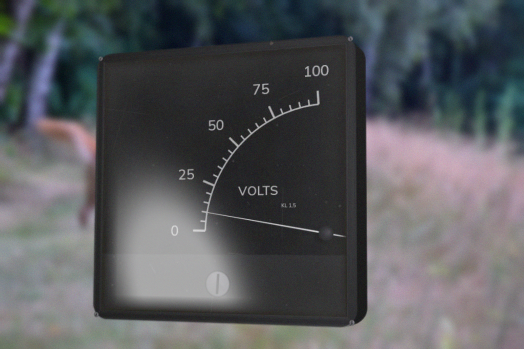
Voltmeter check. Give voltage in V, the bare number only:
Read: 10
